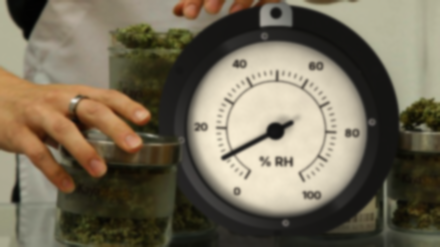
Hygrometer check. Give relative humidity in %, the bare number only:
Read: 10
